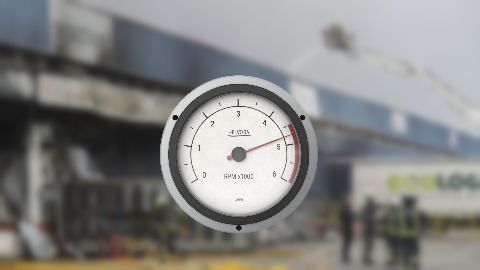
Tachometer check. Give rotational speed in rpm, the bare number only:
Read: 4750
